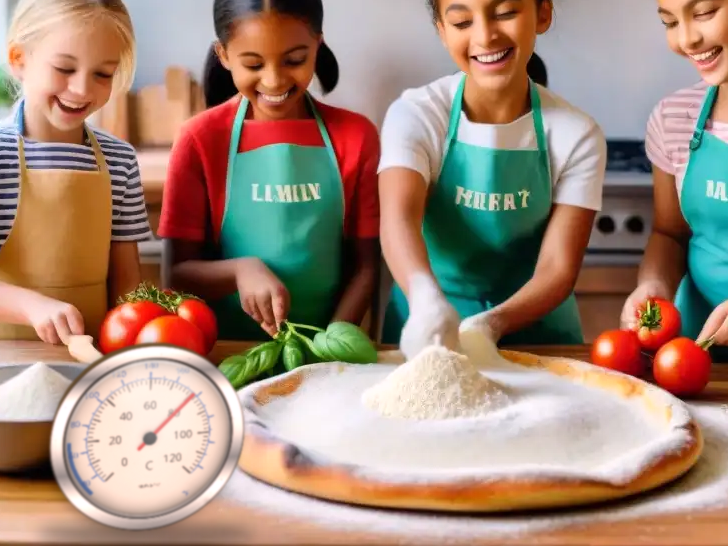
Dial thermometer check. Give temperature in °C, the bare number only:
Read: 80
